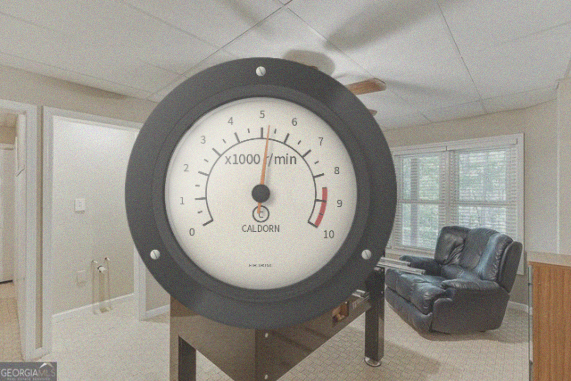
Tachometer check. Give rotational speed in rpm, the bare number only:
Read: 5250
